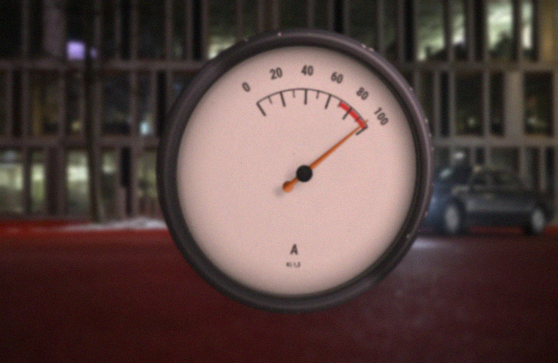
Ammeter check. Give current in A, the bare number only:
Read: 95
